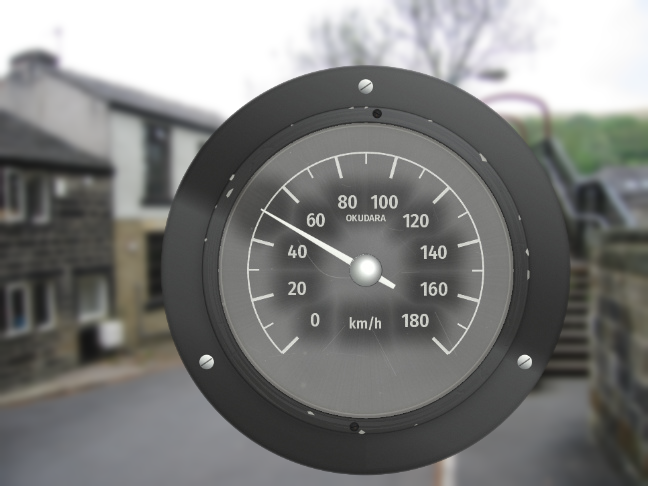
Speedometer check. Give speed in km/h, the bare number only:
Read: 50
